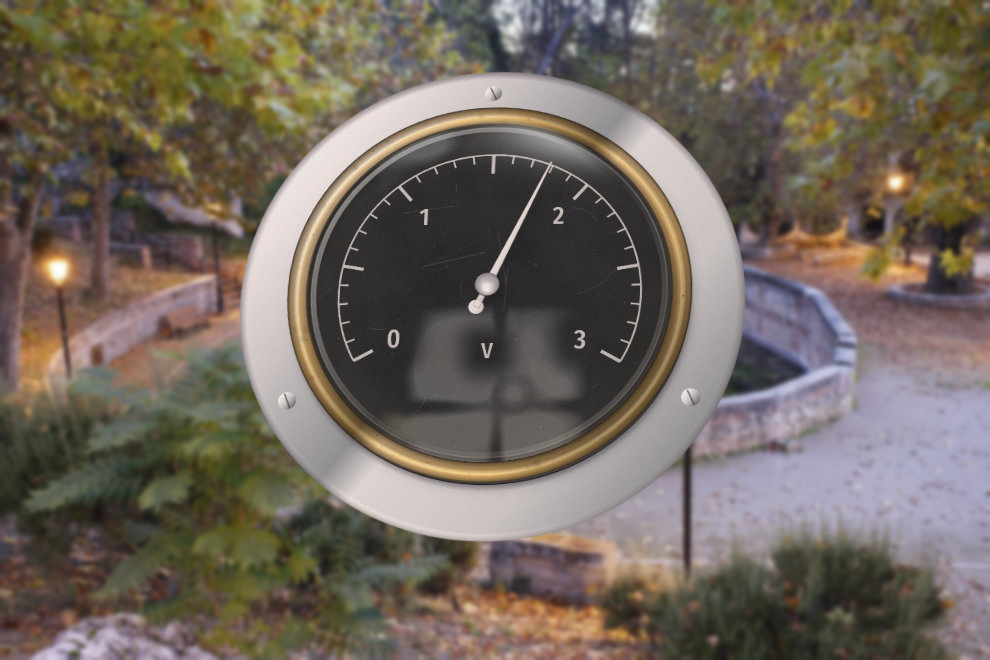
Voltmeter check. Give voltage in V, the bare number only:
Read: 1.8
